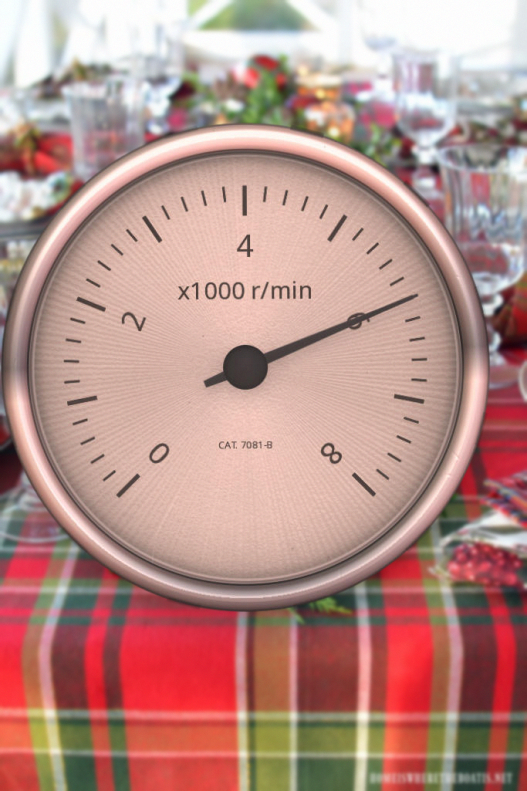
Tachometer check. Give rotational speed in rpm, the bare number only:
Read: 6000
